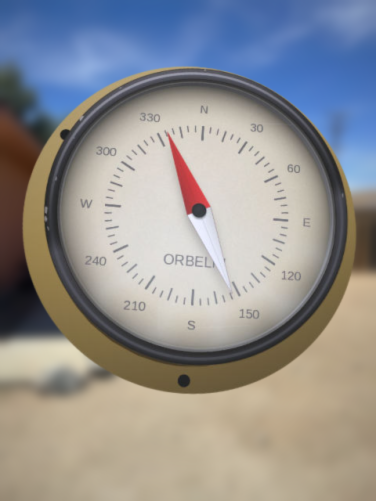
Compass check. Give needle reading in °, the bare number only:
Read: 335
